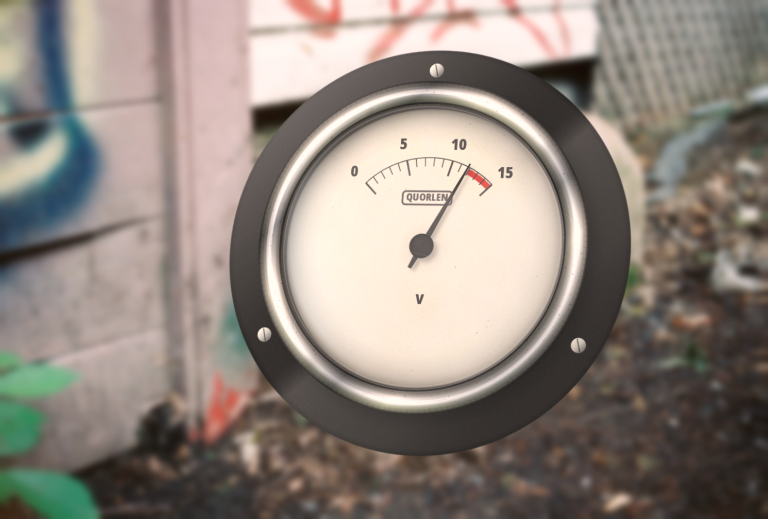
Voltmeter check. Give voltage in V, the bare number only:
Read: 12
